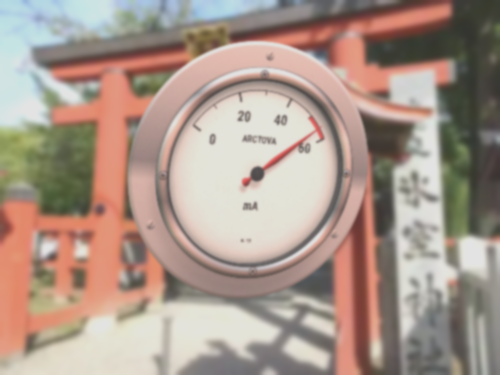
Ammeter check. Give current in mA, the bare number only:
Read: 55
